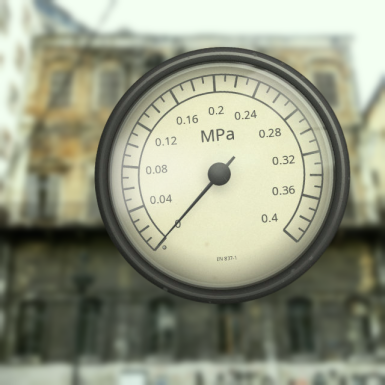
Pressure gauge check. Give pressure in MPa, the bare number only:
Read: 0
